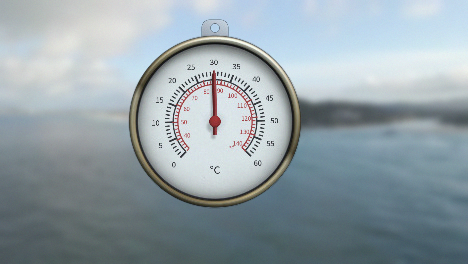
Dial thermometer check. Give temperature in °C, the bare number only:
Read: 30
